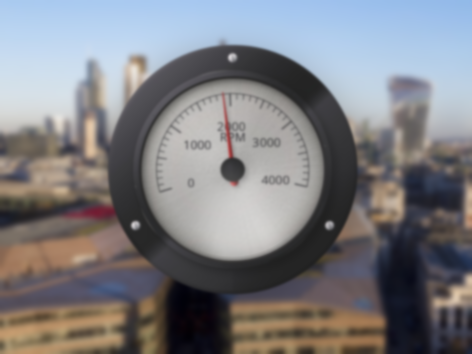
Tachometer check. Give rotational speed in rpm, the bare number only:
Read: 1900
